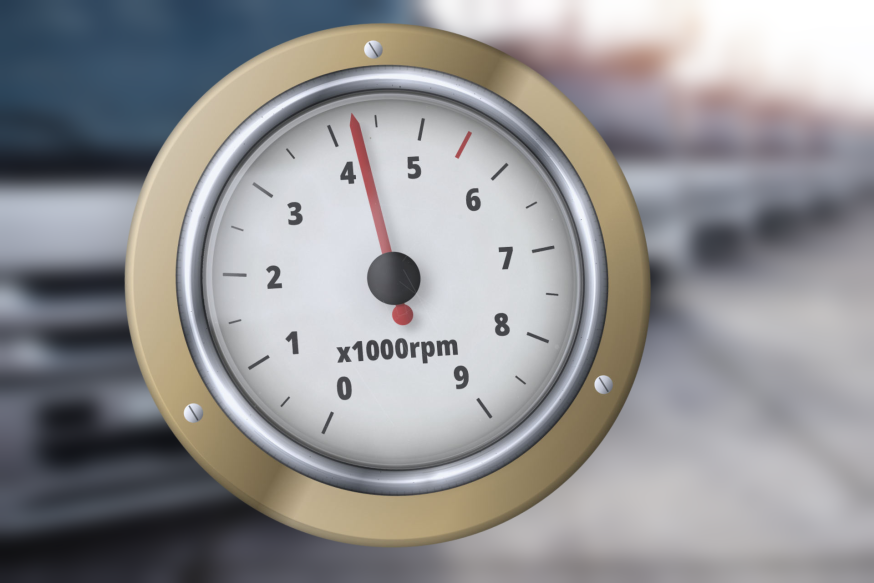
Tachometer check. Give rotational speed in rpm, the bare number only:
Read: 4250
